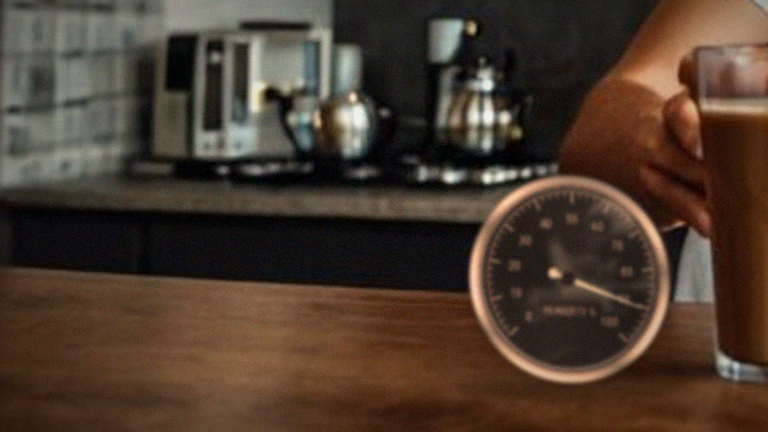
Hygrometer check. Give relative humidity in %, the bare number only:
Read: 90
